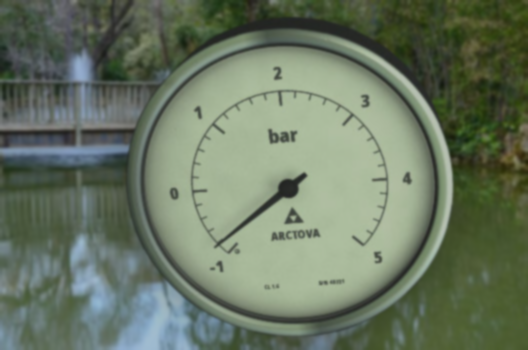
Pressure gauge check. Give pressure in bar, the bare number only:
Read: -0.8
